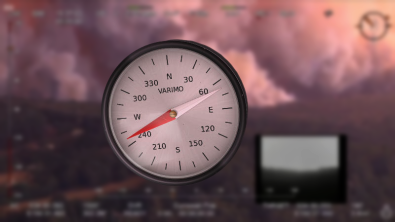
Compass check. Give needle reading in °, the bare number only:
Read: 247.5
